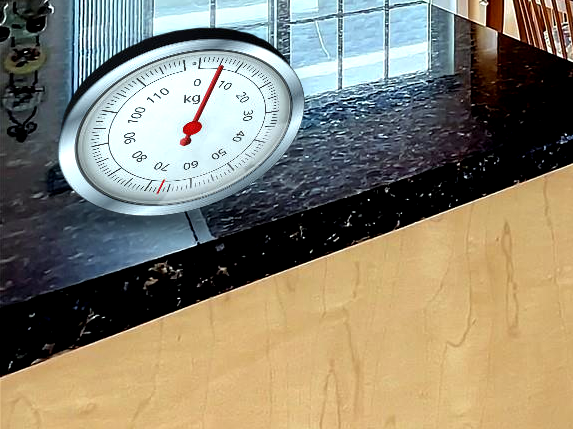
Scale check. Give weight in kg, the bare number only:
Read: 5
